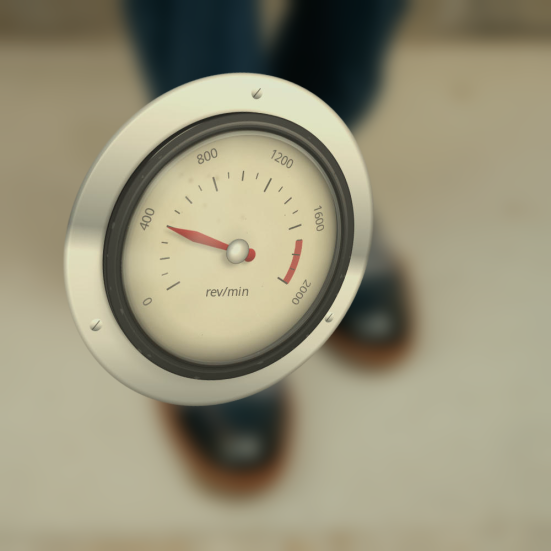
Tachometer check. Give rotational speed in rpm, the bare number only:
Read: 400
